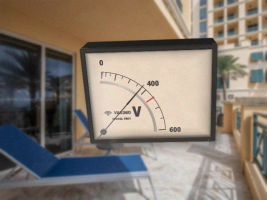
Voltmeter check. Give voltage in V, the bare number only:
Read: 375
